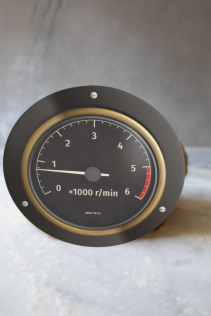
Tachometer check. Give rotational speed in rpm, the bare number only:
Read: 800
